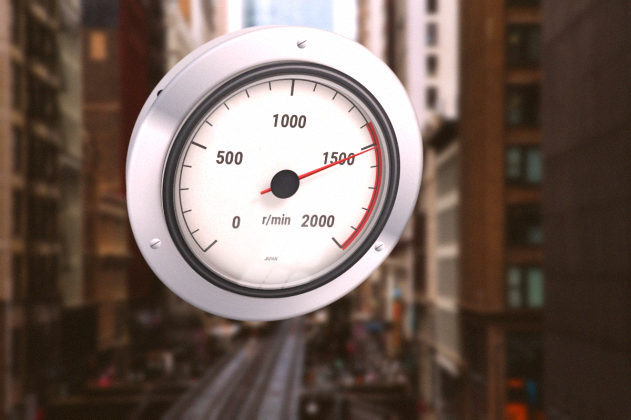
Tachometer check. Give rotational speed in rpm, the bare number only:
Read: 1500
